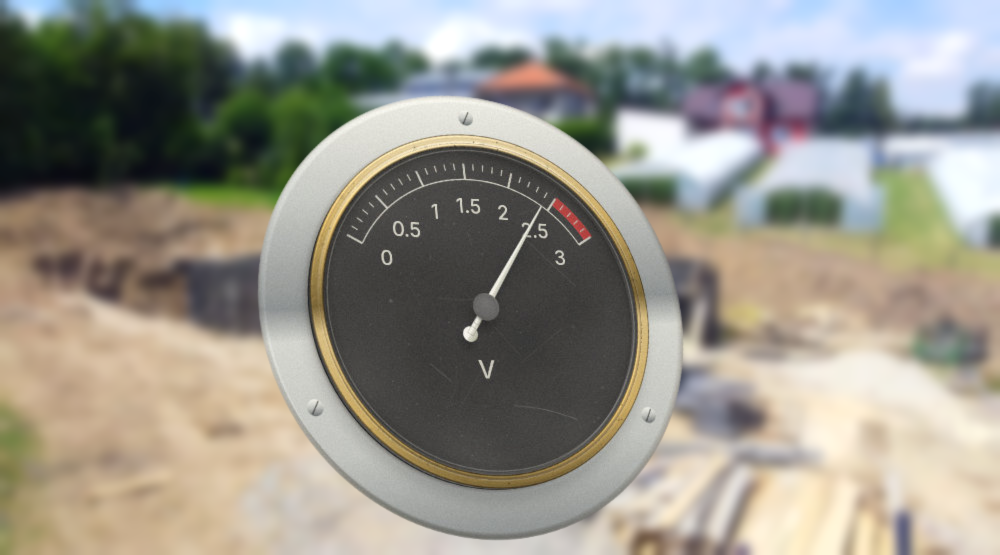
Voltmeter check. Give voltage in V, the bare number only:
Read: 2.4
